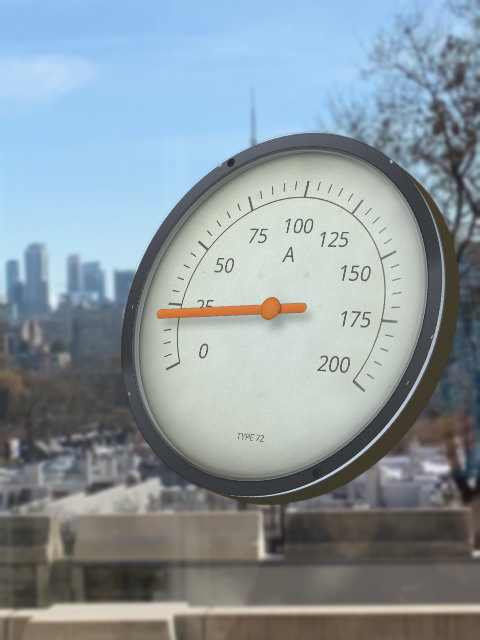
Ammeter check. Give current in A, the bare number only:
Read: 20
